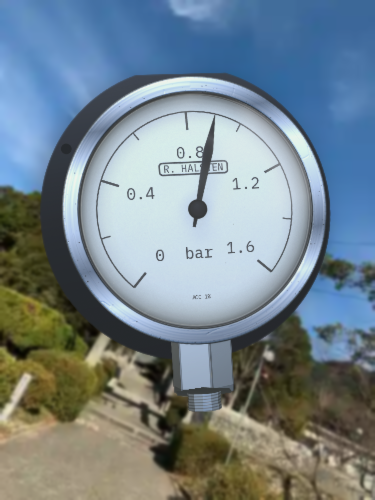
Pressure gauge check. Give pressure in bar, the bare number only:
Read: 0.9
